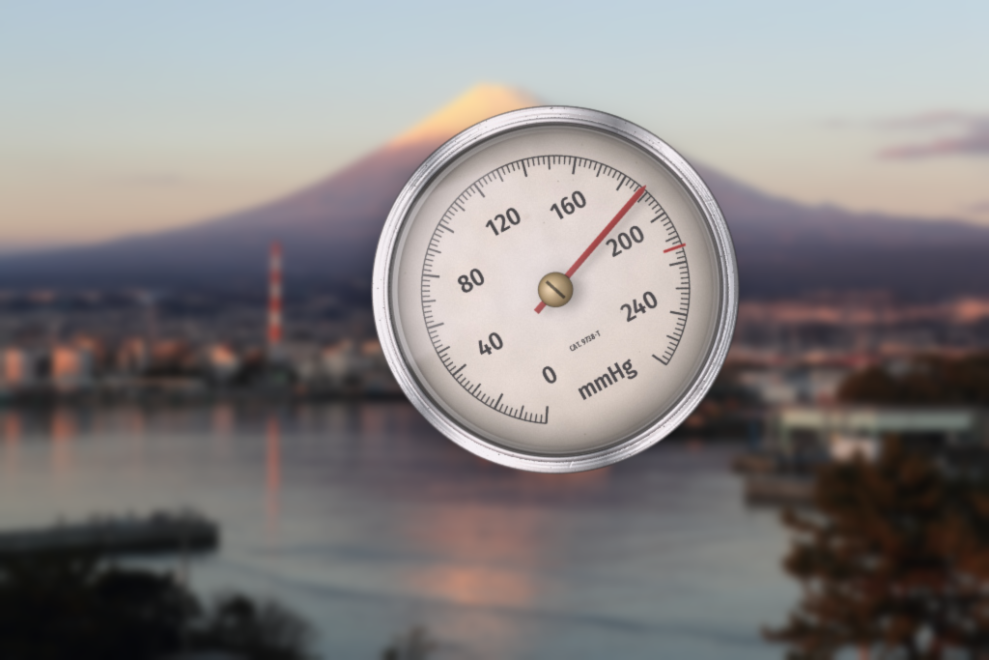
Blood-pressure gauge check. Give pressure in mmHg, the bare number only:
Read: 188
